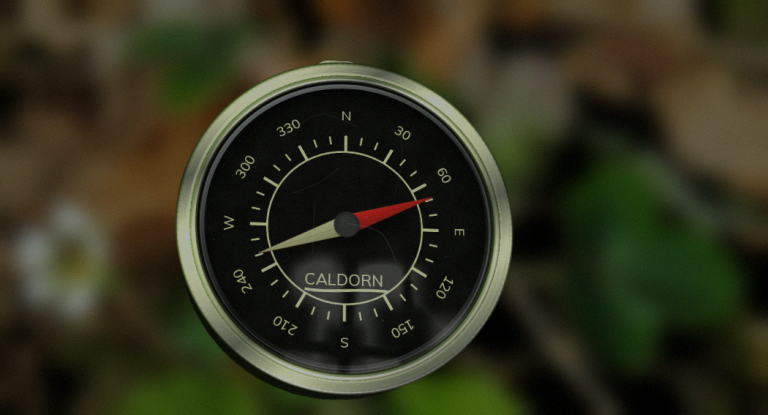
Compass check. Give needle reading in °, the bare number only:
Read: 70
